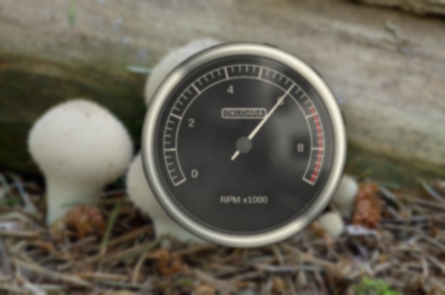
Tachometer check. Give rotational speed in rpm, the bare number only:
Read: 6000
